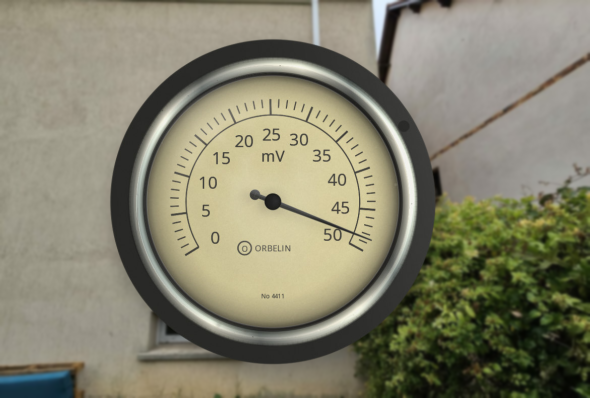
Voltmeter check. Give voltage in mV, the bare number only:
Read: 48.5
